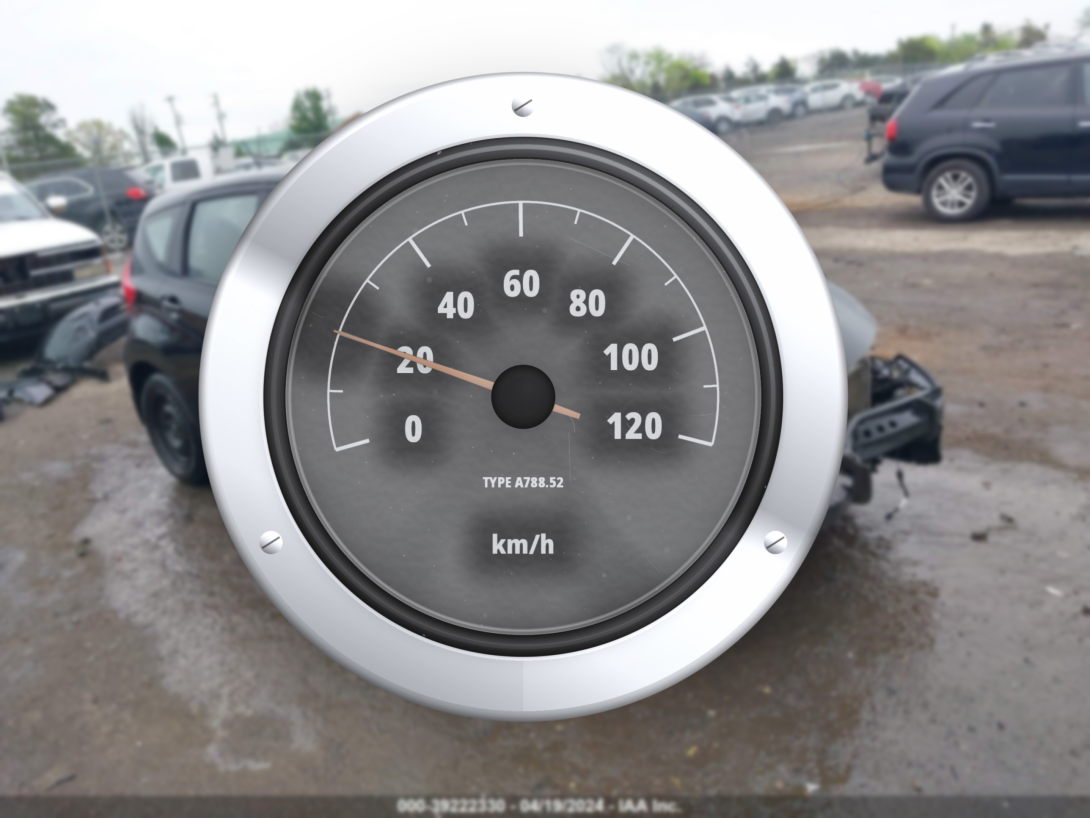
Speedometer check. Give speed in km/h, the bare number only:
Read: 20
